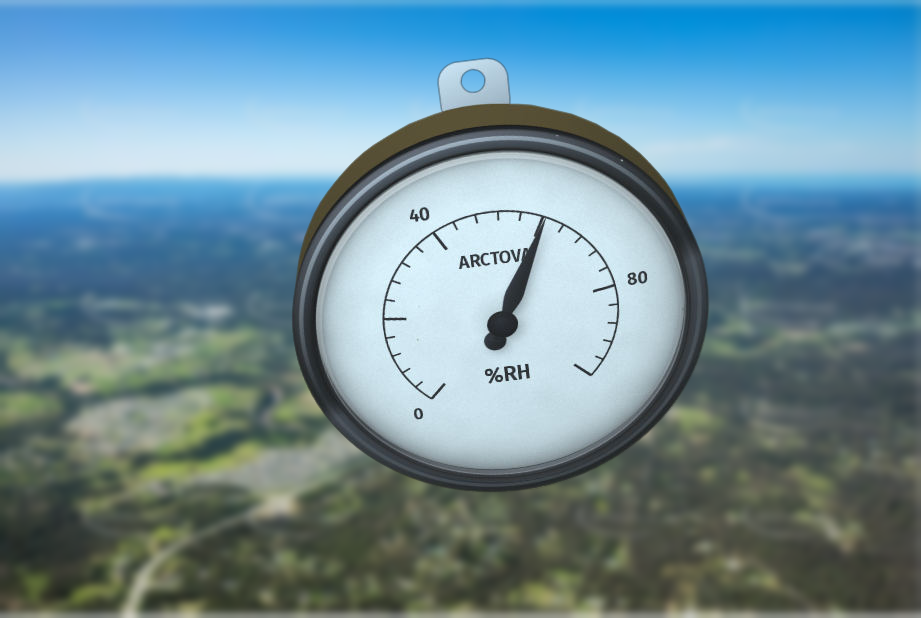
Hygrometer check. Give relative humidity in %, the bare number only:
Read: 60
